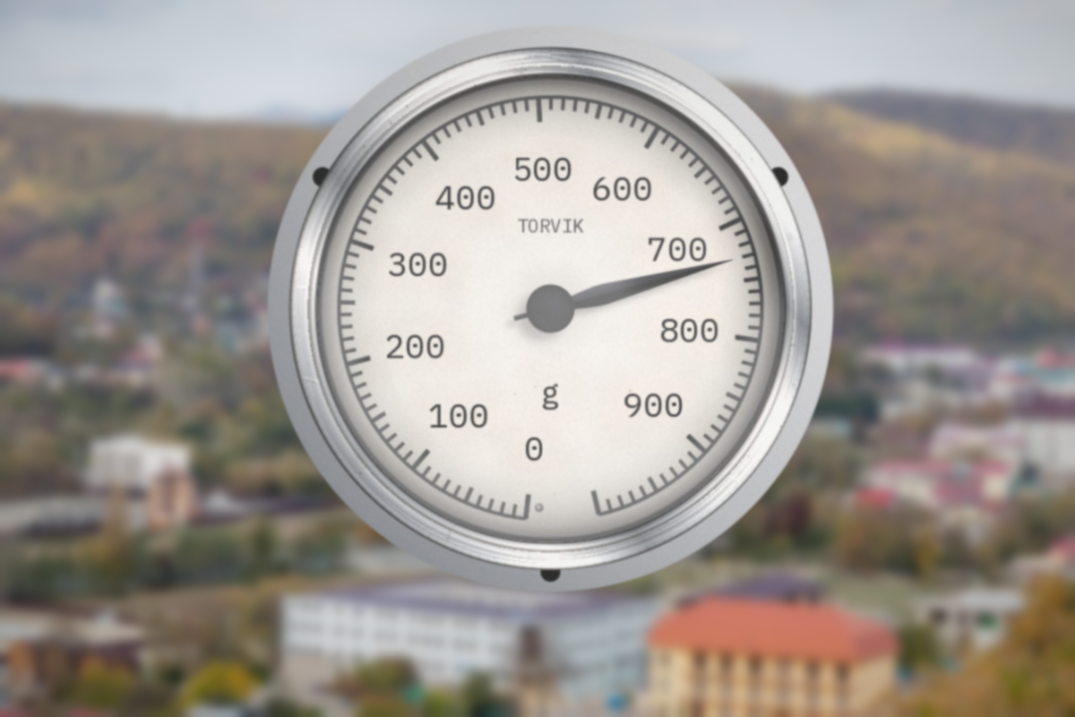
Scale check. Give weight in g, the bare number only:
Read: 730
